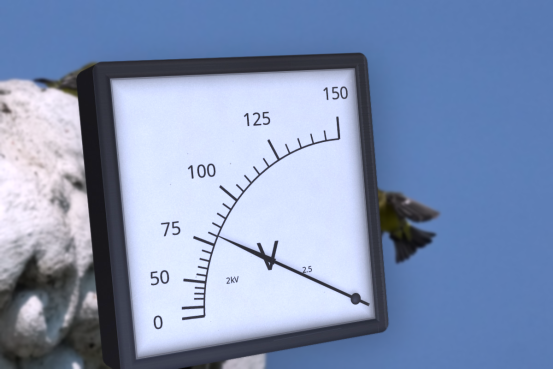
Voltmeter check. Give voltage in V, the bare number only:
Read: 80
